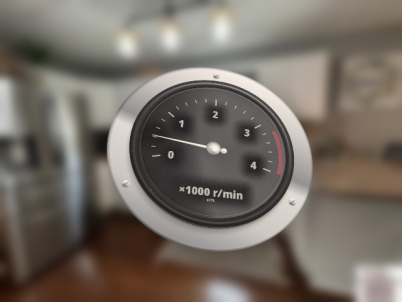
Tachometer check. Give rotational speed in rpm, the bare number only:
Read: 400
